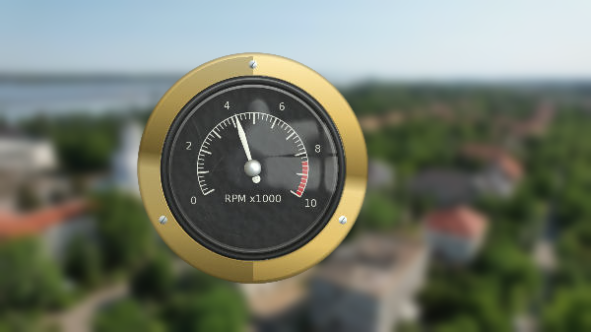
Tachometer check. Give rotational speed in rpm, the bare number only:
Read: 4200
